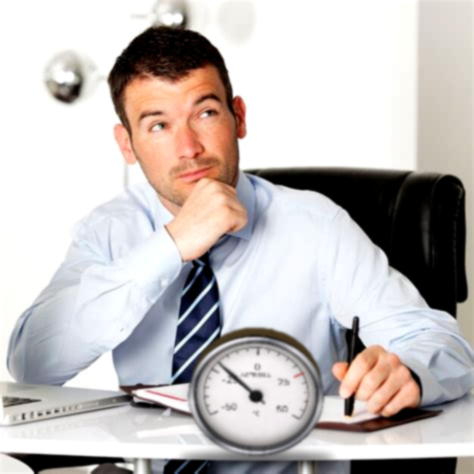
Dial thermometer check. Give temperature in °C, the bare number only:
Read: -20
